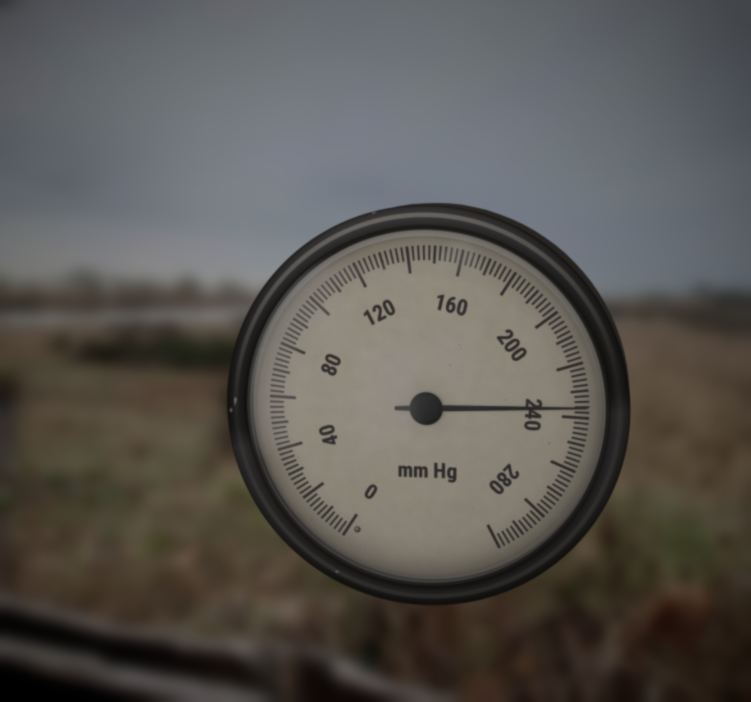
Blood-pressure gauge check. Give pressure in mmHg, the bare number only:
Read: 236
